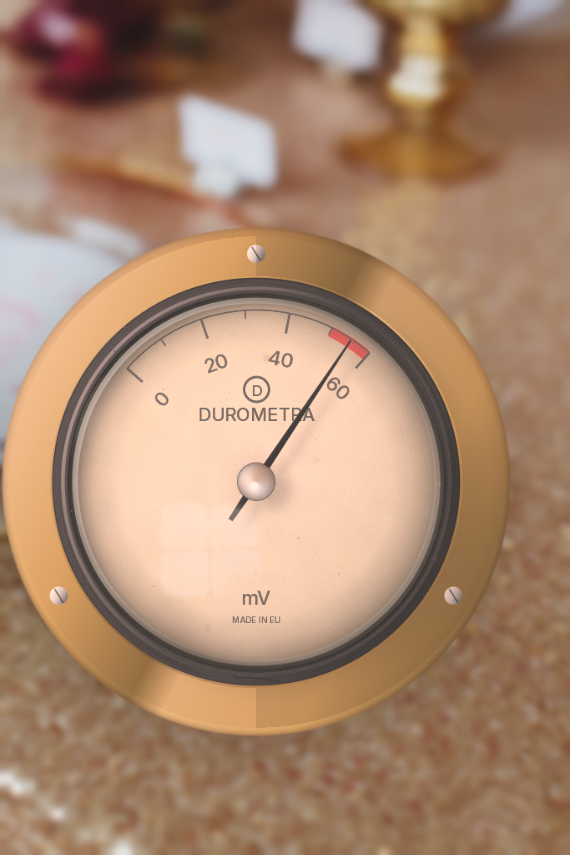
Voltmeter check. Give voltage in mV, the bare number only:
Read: 55
